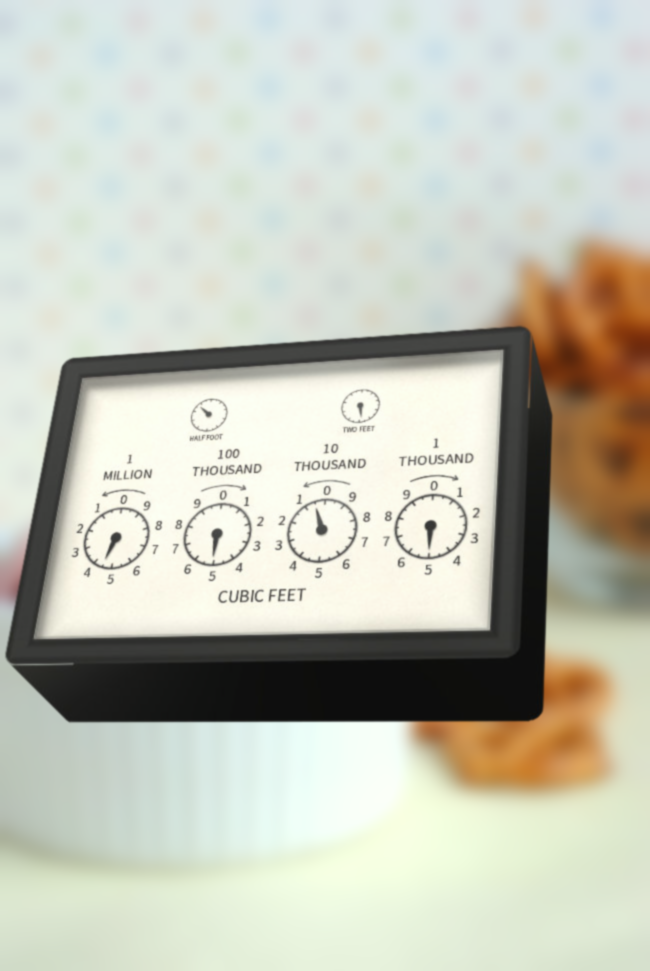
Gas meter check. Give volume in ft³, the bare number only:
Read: 450500
